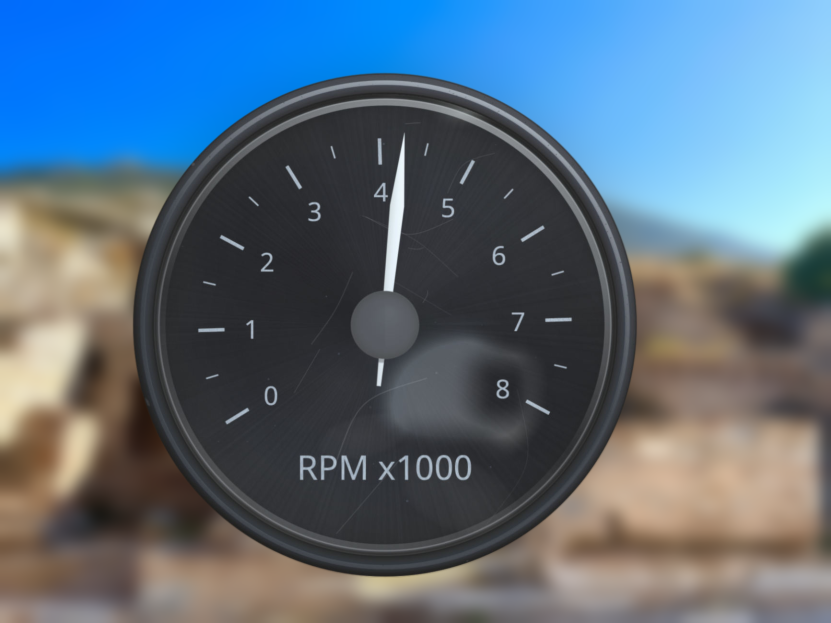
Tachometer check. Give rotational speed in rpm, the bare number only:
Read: 4250
